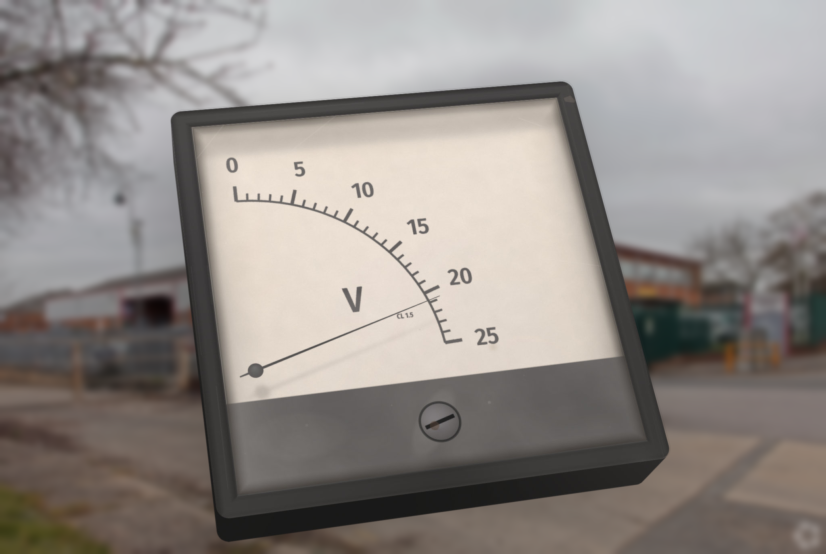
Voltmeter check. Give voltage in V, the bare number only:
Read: 21
